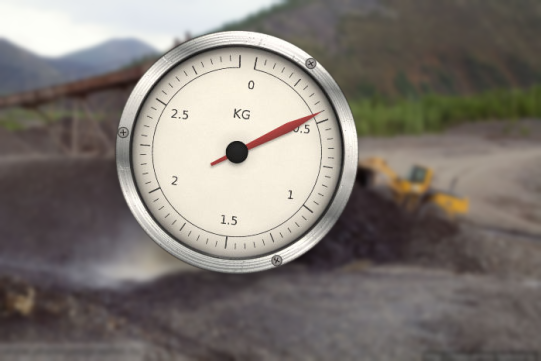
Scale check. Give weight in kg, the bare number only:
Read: 0.45
